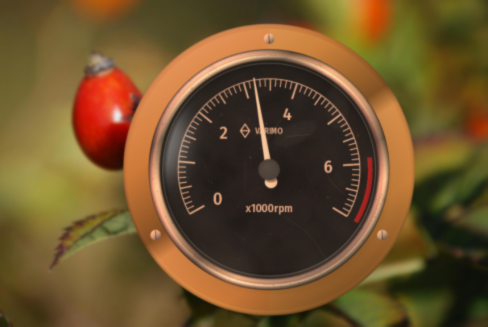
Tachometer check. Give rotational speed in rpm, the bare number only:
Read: 3200
